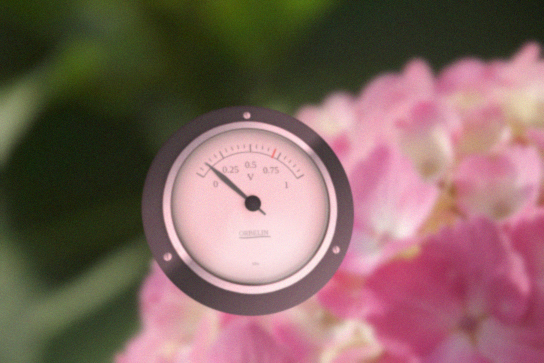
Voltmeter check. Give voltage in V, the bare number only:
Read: 0.1
